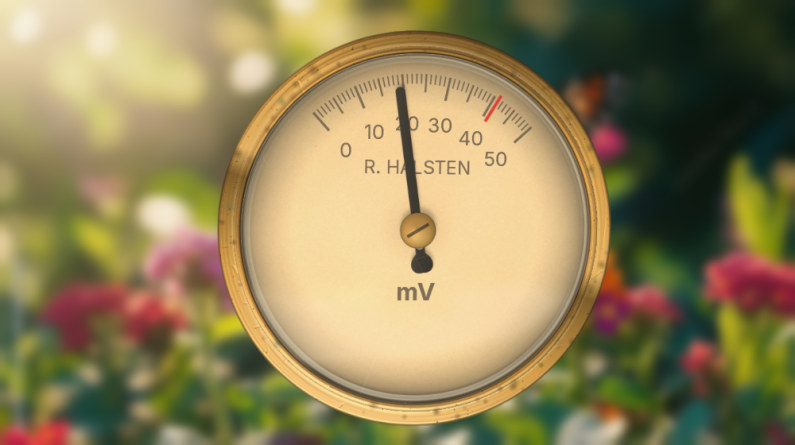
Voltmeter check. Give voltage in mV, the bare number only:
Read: 19
